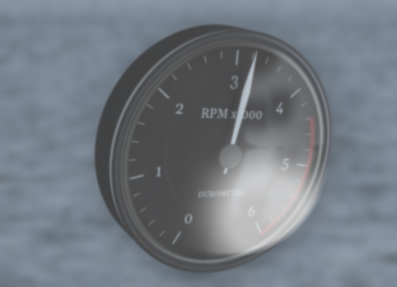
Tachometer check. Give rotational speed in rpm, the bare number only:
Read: 3200
